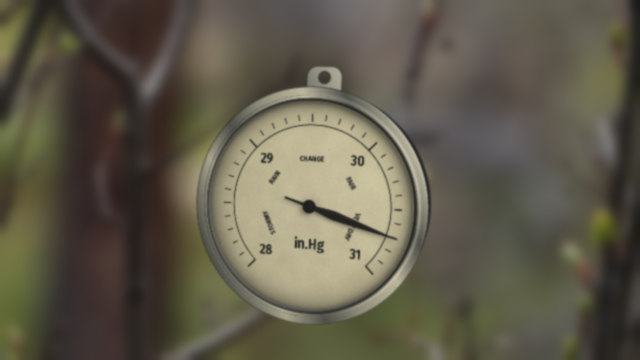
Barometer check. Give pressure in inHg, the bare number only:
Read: 30.7
